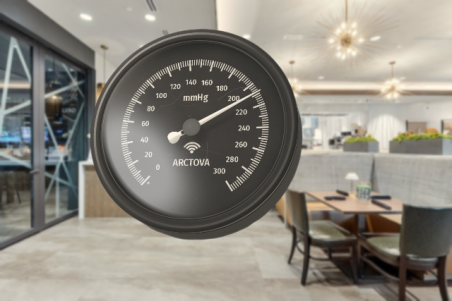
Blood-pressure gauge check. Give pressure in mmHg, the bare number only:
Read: 210
